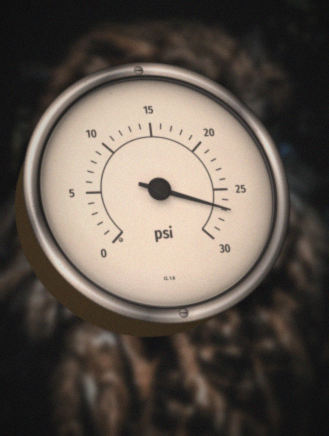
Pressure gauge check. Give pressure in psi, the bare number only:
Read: 27
